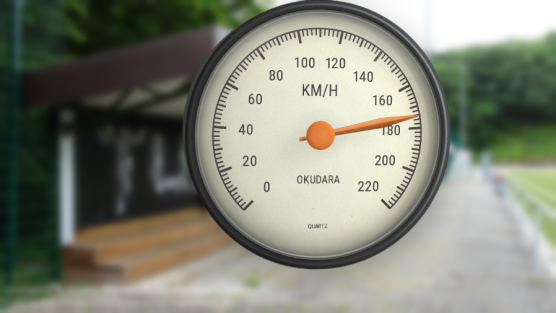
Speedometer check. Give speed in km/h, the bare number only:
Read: 174
